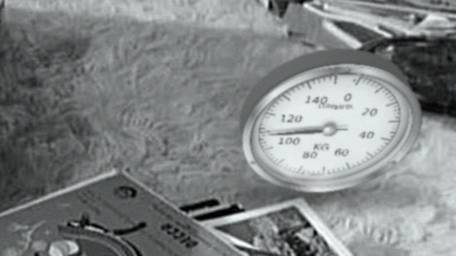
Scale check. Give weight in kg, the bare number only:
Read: 110
